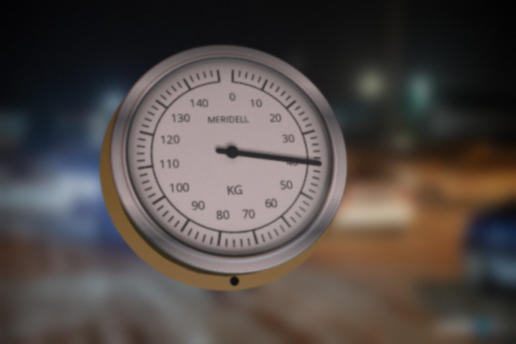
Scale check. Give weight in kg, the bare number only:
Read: 40
